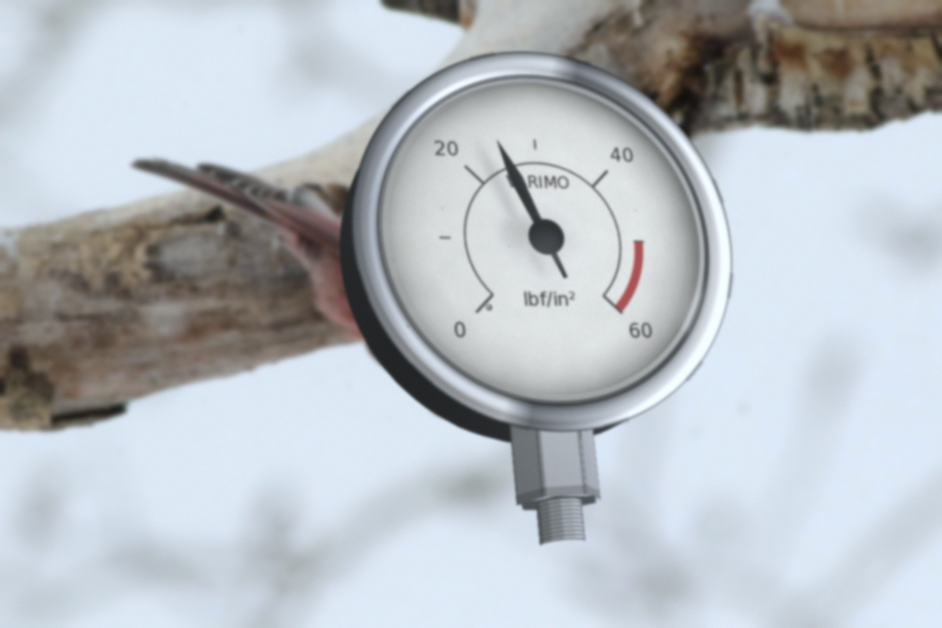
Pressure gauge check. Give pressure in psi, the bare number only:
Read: 25
